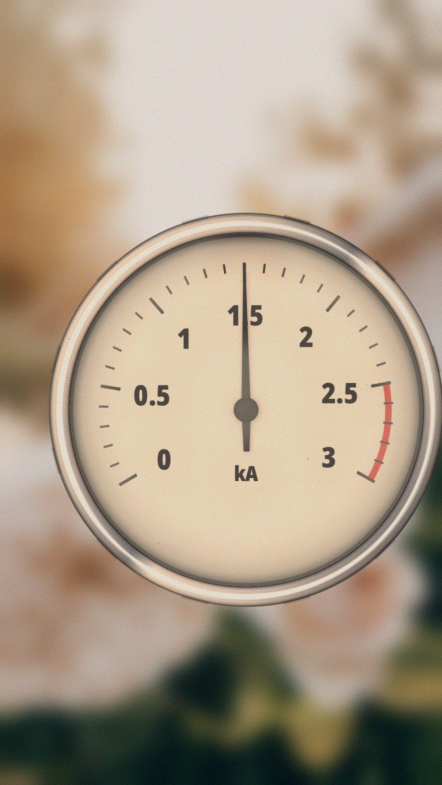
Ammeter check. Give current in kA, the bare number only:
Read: 1.5
